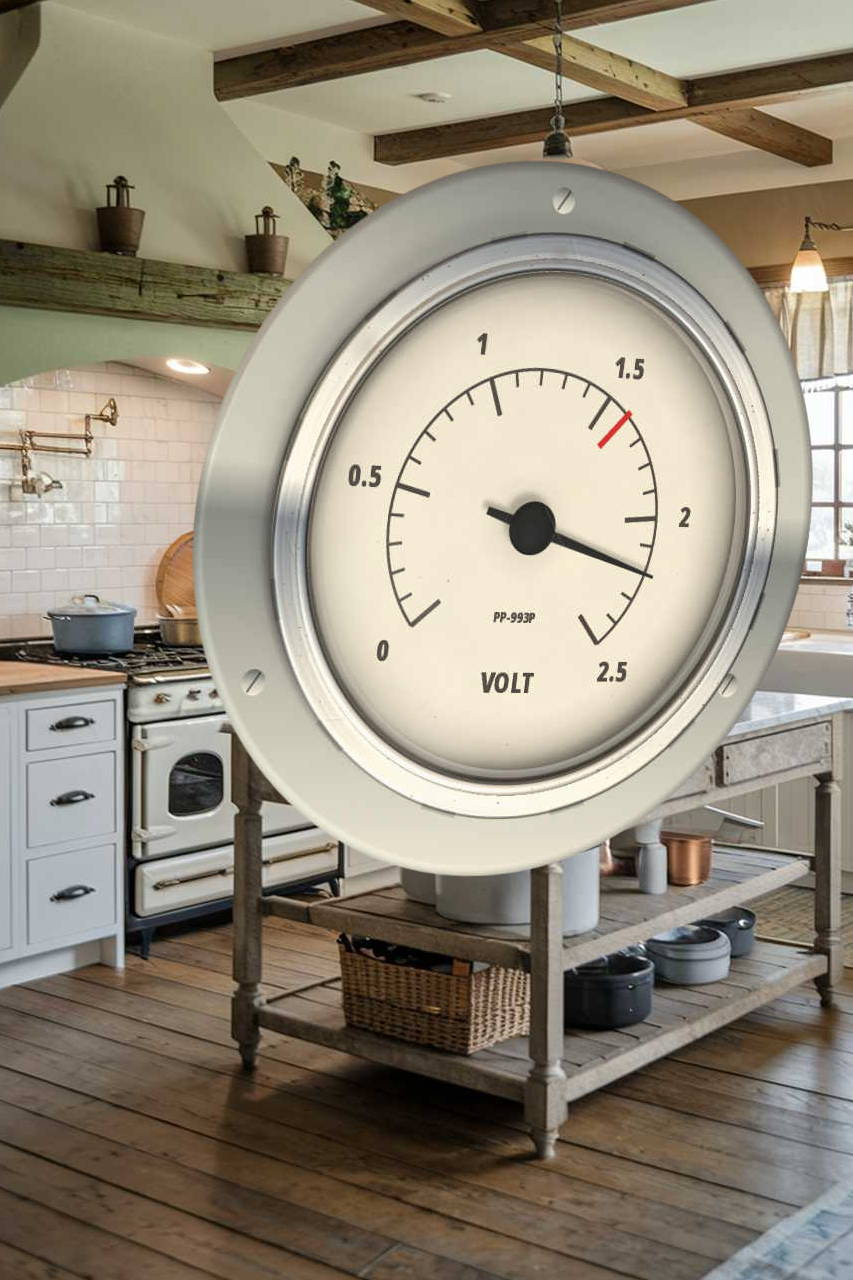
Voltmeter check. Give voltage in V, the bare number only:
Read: 2.2
